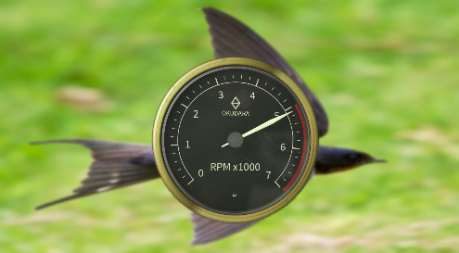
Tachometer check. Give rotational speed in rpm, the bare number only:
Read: 5100
